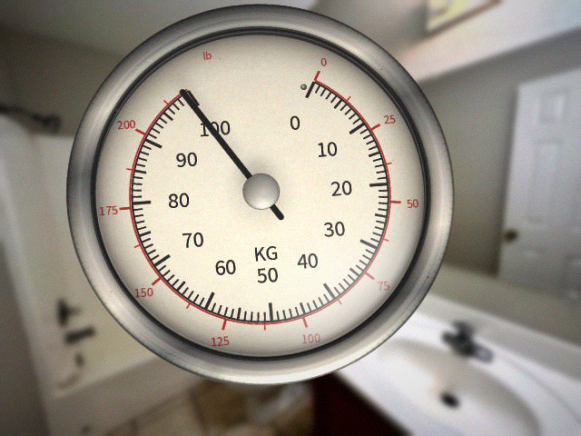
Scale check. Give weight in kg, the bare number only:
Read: 99
